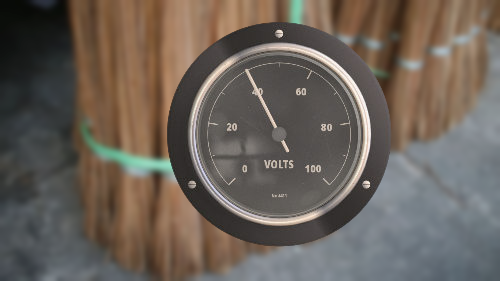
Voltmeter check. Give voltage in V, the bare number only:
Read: 40
